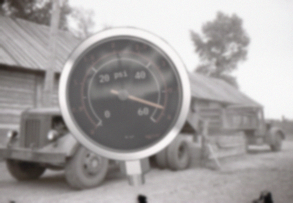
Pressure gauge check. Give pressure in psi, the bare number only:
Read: 55
